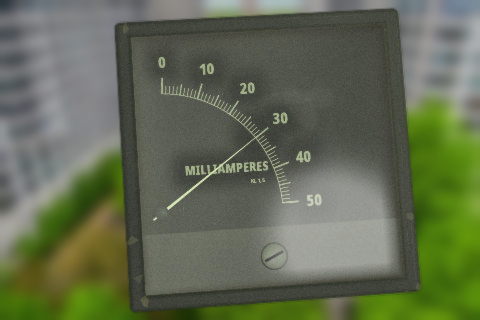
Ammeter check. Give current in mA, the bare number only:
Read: 30
